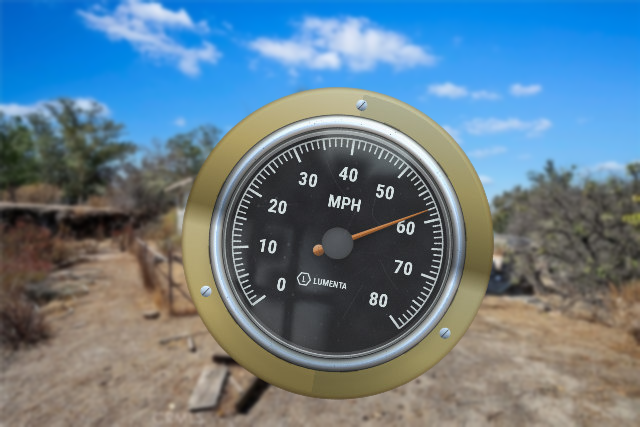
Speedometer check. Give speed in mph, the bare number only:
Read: 58
